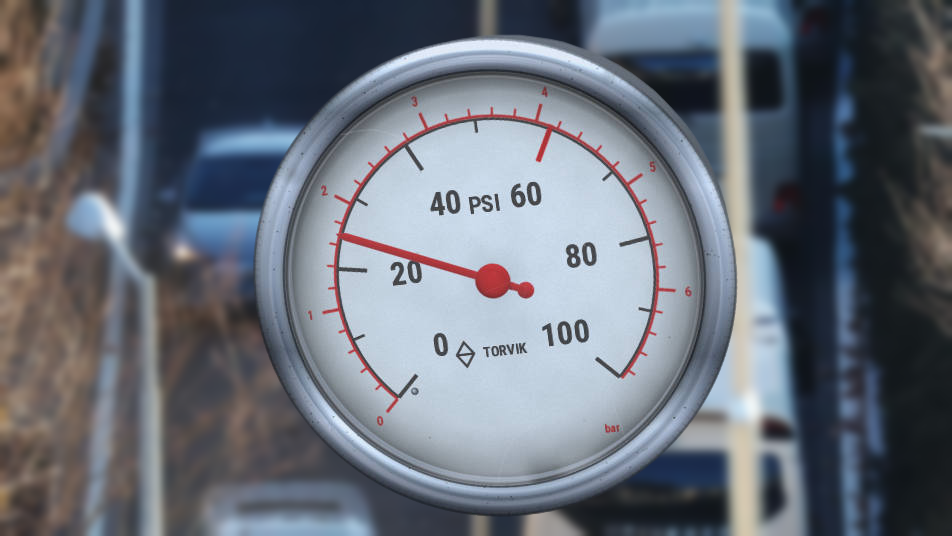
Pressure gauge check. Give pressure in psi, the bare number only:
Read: 25
